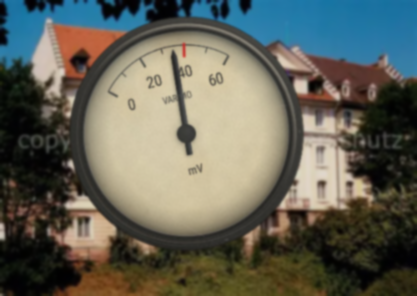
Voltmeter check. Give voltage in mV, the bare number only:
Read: 35
